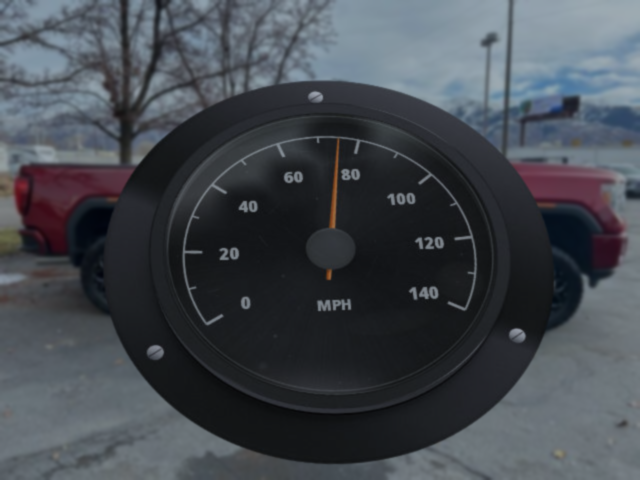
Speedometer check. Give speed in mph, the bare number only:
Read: 75
